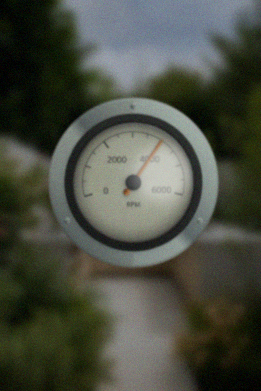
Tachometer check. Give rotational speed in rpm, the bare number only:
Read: 4000
